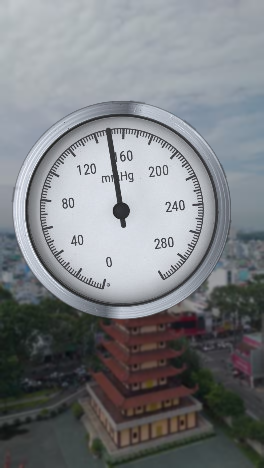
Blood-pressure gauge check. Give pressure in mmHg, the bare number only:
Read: 150
